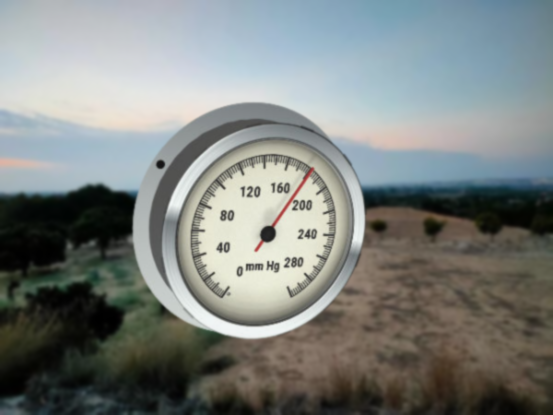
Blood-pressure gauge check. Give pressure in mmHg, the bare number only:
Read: 180
